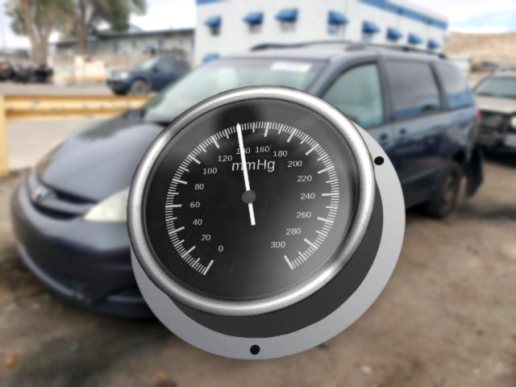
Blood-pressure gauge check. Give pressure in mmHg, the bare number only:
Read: 140
